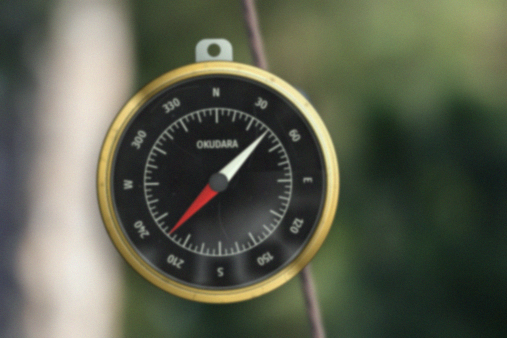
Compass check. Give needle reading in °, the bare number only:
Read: 225
